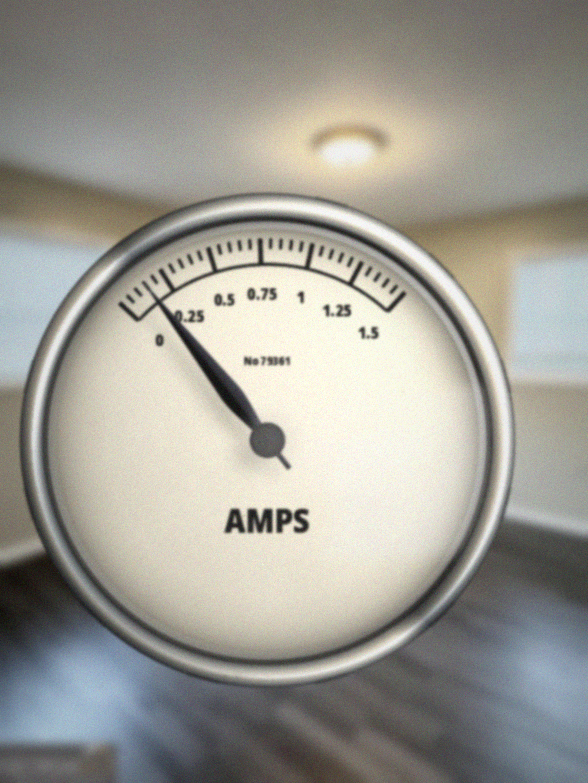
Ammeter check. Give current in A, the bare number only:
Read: 0.15
